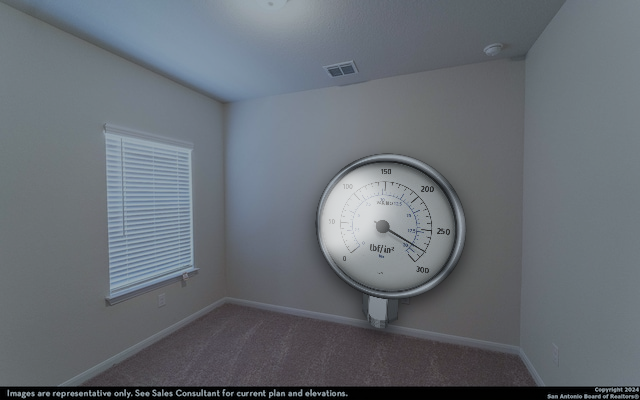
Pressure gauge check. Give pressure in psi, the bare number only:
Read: 280
